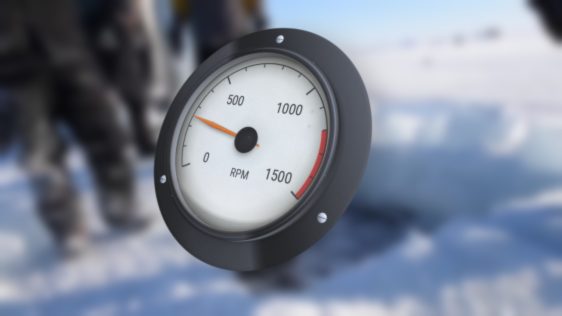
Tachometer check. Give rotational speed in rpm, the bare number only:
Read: 250
